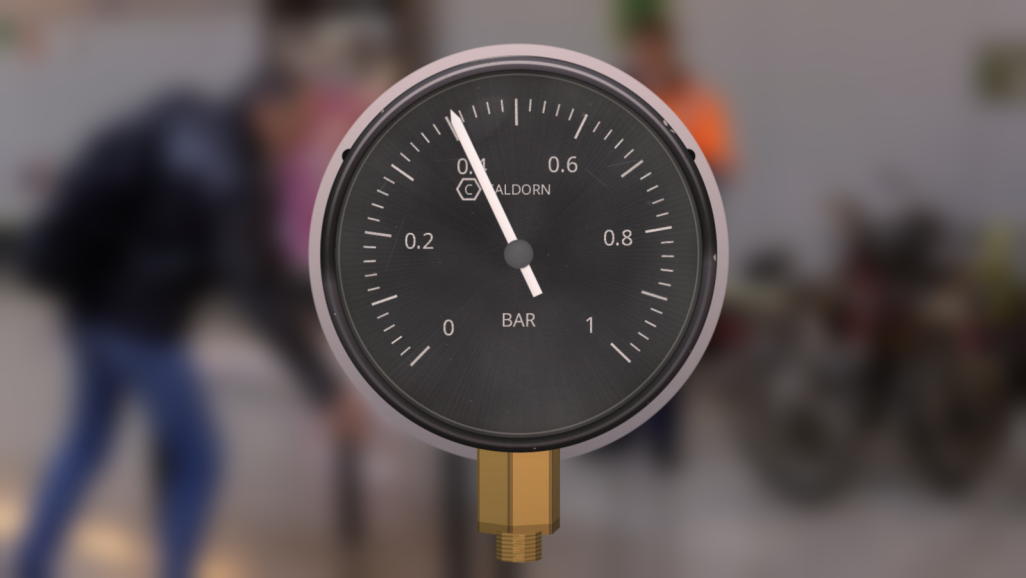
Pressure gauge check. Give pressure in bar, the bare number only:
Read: 0.41
